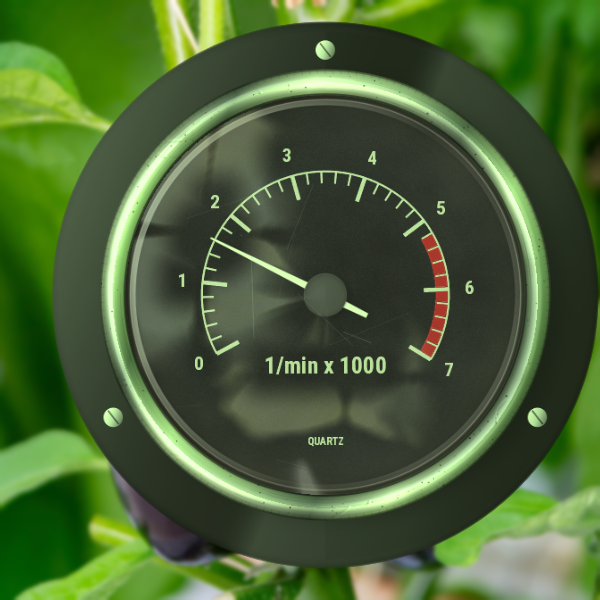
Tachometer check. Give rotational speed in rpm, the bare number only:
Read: 1600
